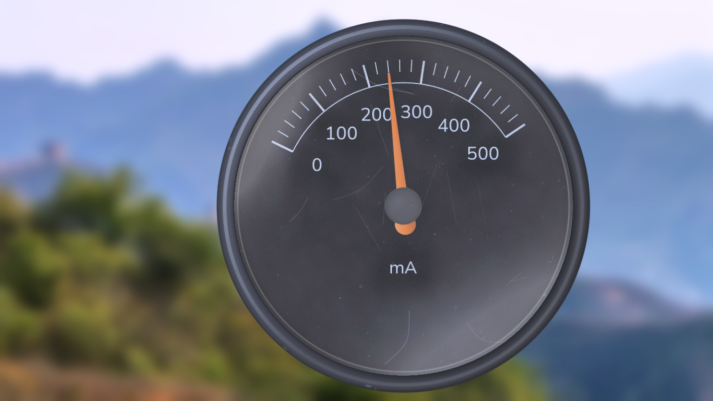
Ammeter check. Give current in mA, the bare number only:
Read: 240
